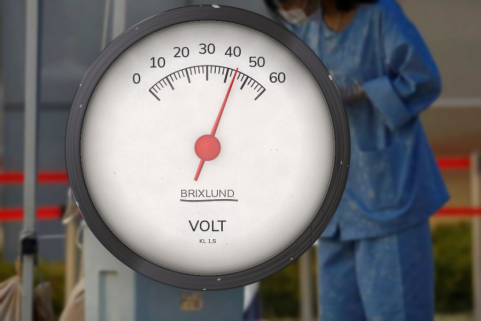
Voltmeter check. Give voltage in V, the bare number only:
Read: 44
